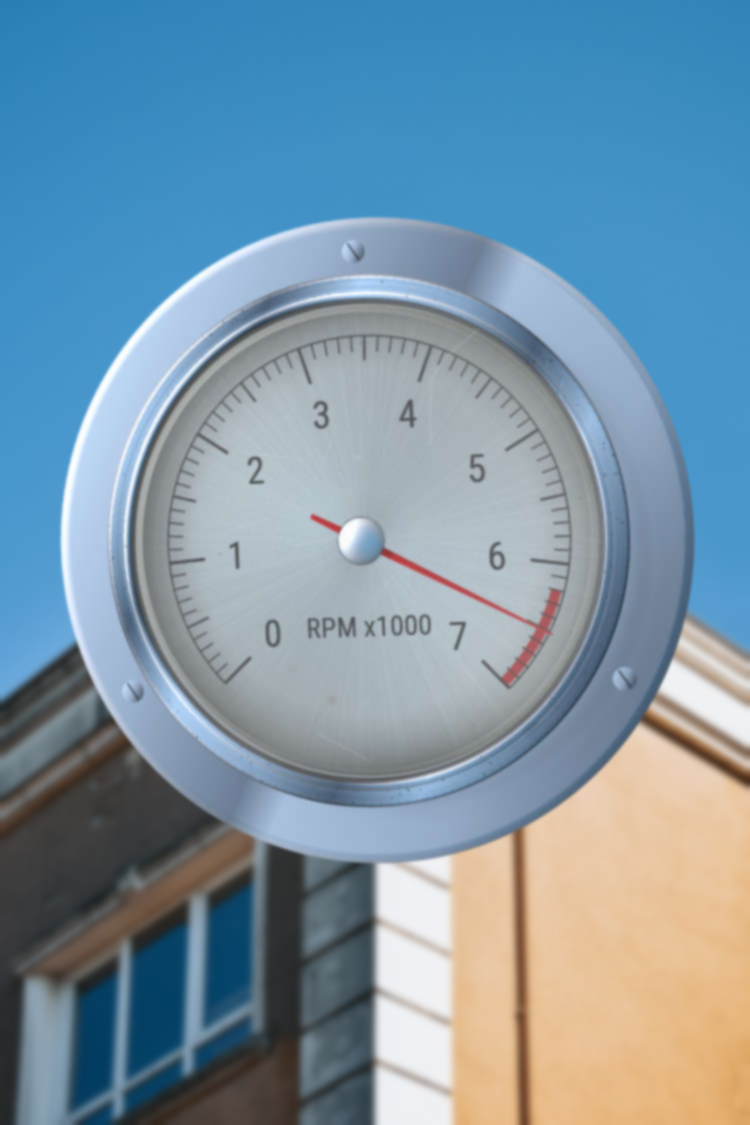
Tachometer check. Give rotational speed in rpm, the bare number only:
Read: 6500
